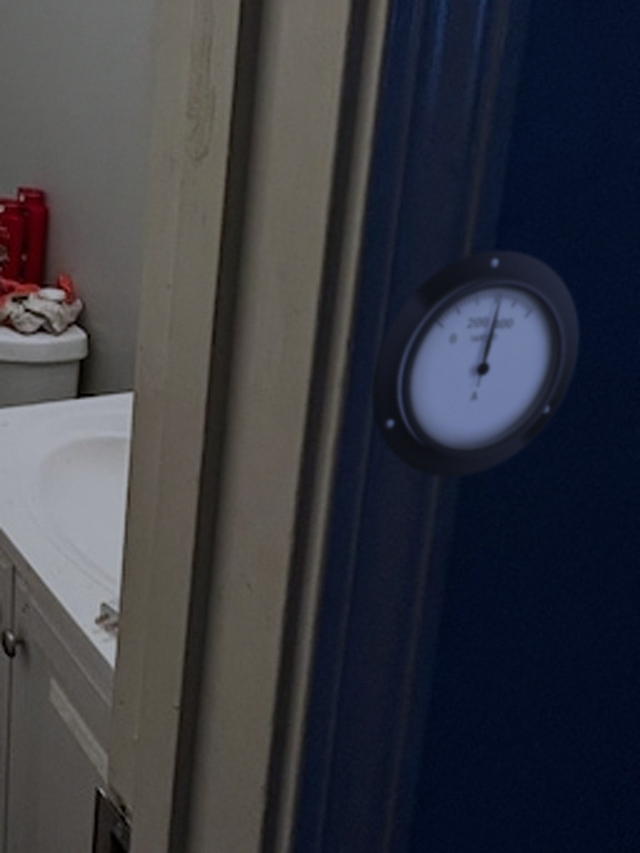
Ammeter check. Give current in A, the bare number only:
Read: 300
